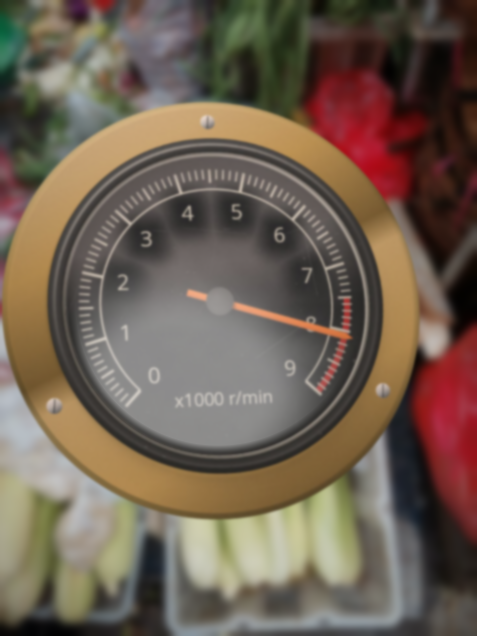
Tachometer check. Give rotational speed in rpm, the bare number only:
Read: 8100
